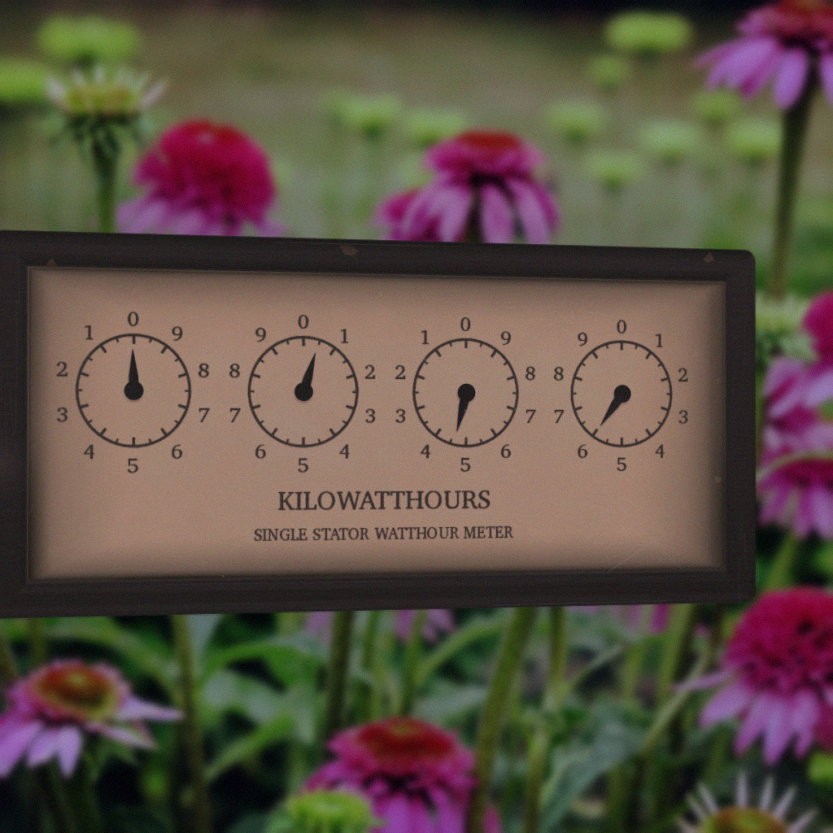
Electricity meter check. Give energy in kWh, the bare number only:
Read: 46
